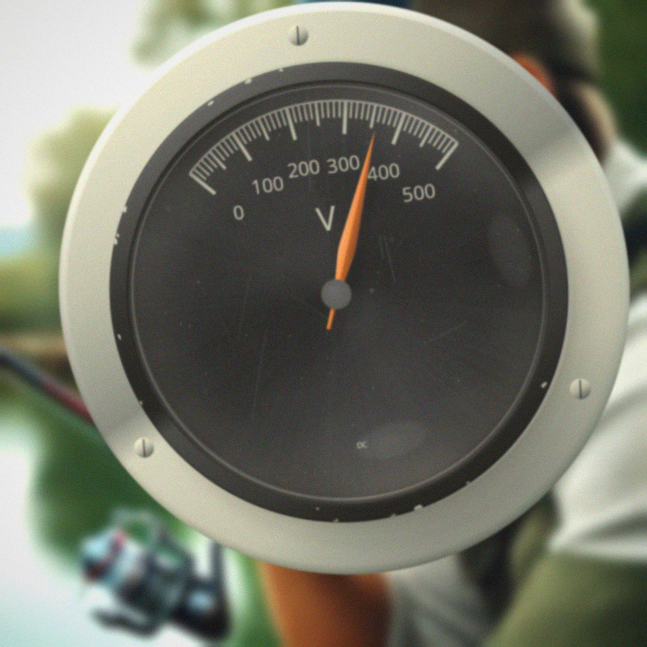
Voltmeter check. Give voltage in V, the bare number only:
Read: 360
